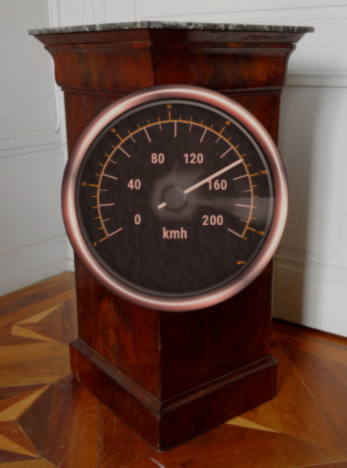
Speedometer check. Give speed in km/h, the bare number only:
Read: 150
